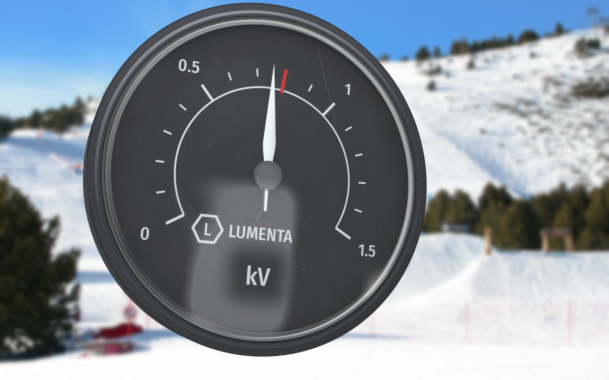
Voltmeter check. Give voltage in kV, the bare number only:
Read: 0.75
